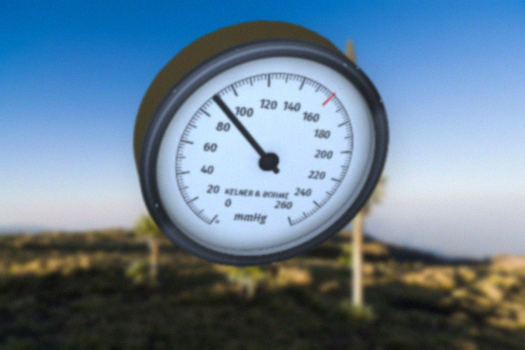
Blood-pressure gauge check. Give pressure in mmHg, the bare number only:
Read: 90
